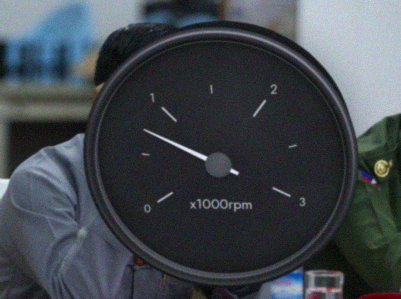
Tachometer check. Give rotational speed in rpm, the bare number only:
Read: 750
